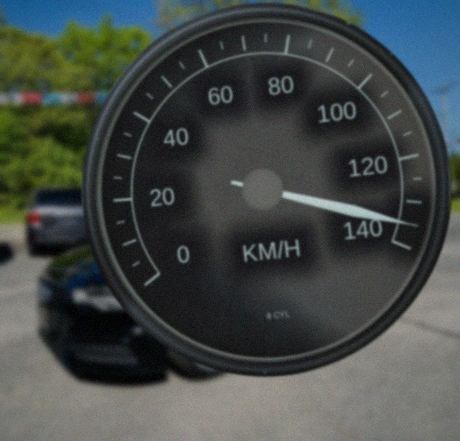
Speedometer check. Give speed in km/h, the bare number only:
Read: 135
